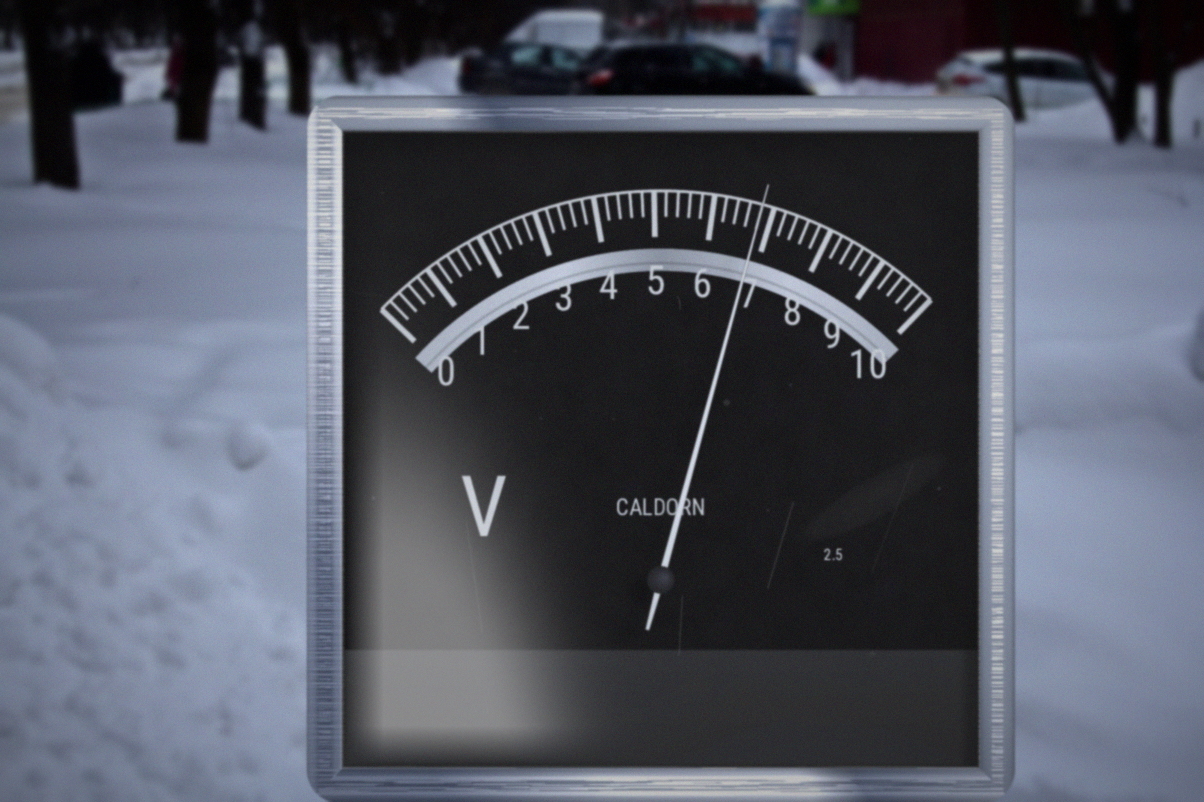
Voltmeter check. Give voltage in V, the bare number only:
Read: 6.8
